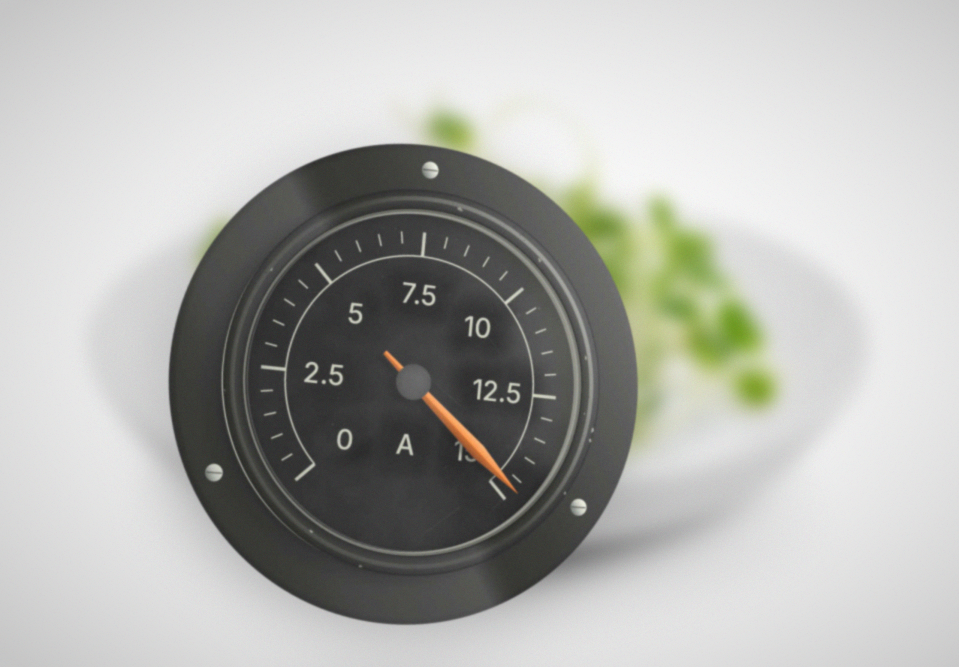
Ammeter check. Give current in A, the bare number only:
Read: 14.75
